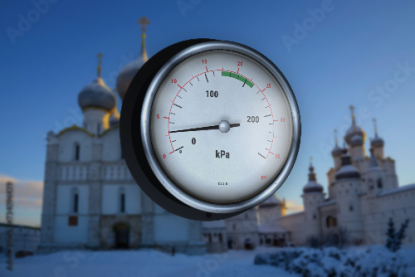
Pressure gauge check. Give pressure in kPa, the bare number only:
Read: 20
